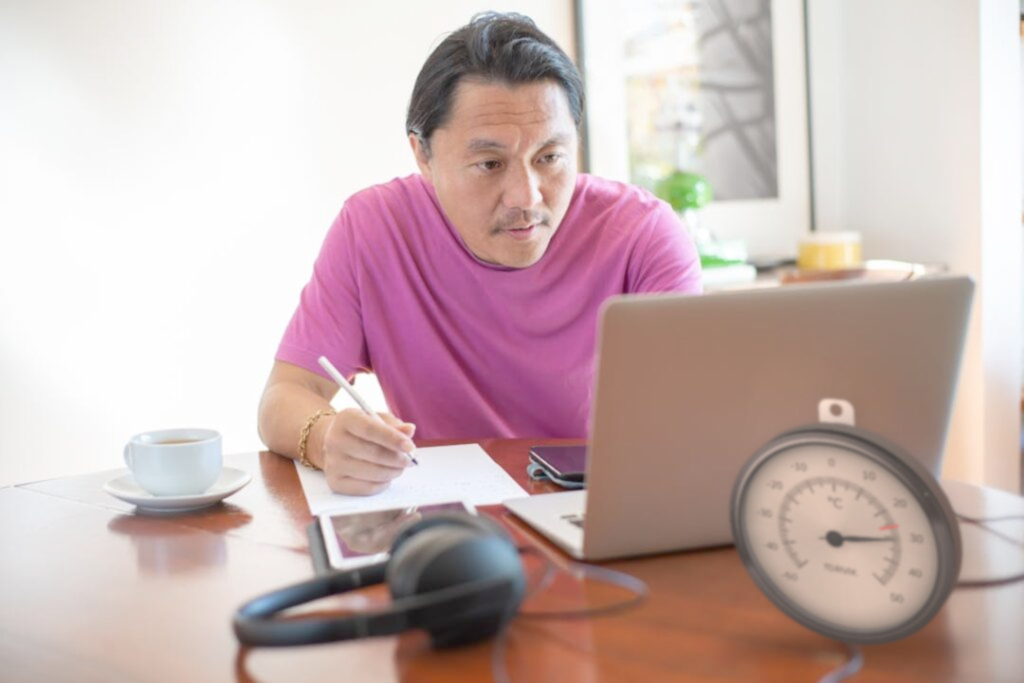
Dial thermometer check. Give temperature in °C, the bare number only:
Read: 30
